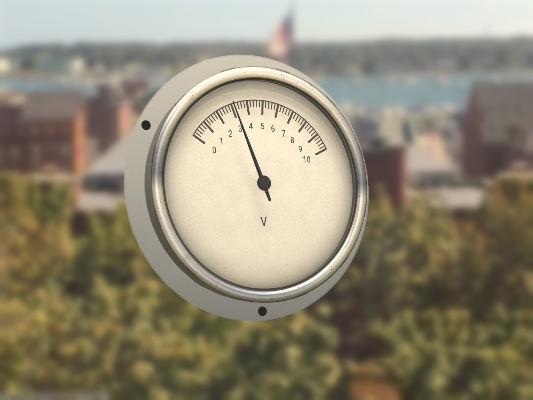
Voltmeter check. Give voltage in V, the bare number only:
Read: 3
